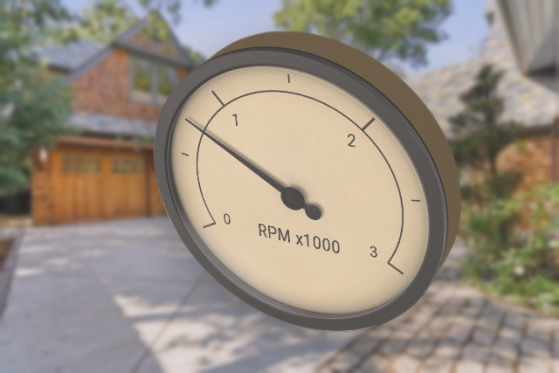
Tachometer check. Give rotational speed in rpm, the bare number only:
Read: 750
